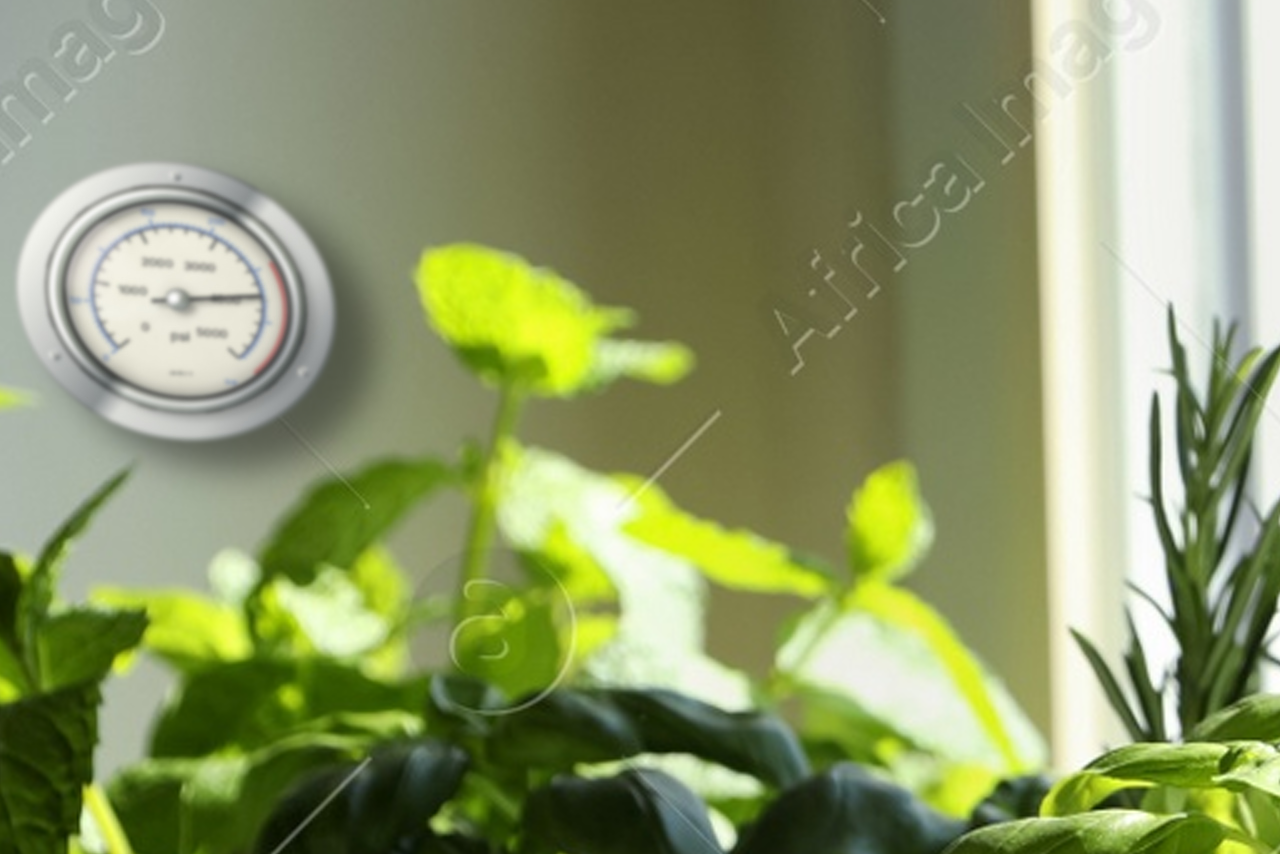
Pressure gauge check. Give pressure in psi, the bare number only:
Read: 4000
